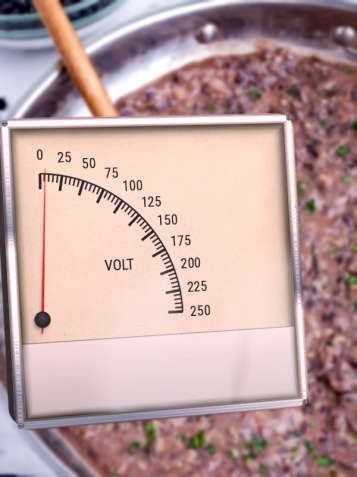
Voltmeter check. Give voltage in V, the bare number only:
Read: 5
